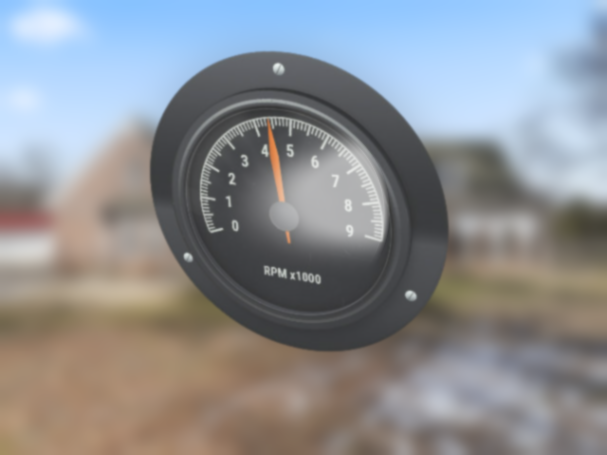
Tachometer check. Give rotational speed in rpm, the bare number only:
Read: 4500
